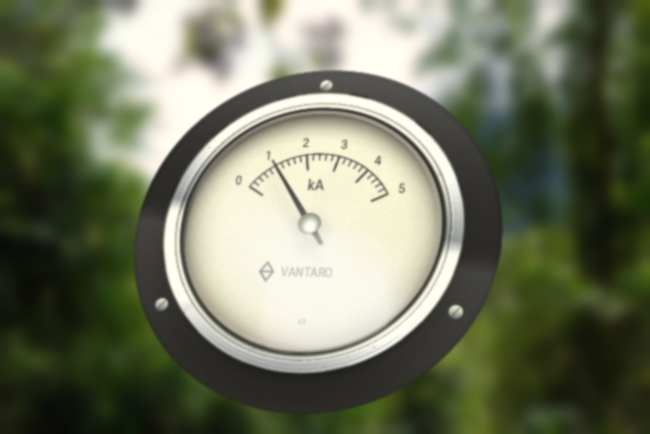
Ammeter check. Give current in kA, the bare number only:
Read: 1
